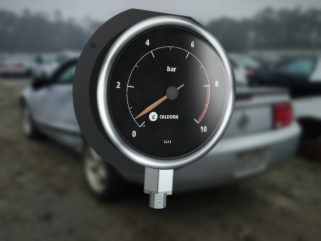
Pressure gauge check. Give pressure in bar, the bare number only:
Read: 0.5
